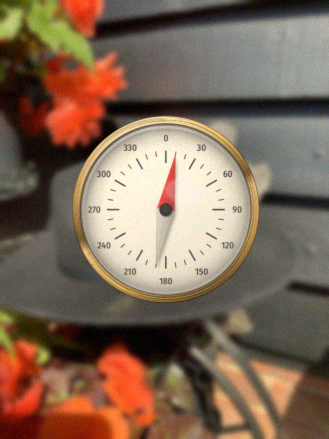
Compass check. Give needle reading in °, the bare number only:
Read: 10
